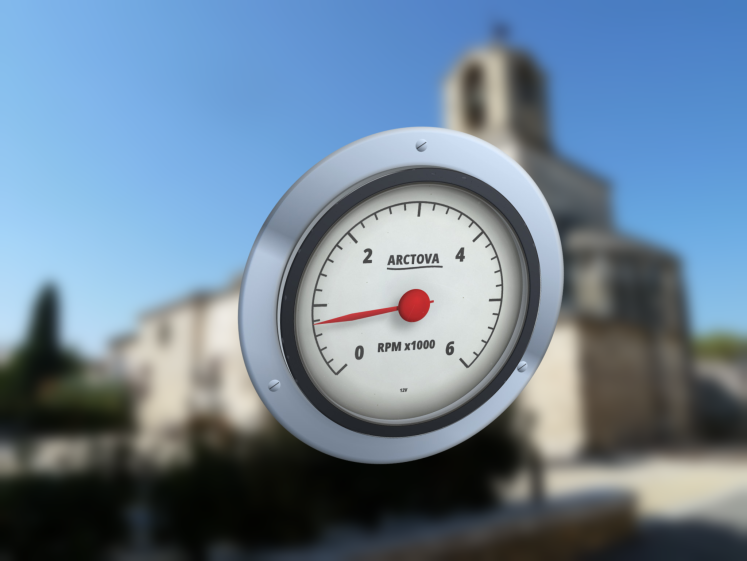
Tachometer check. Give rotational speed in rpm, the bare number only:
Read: 800
